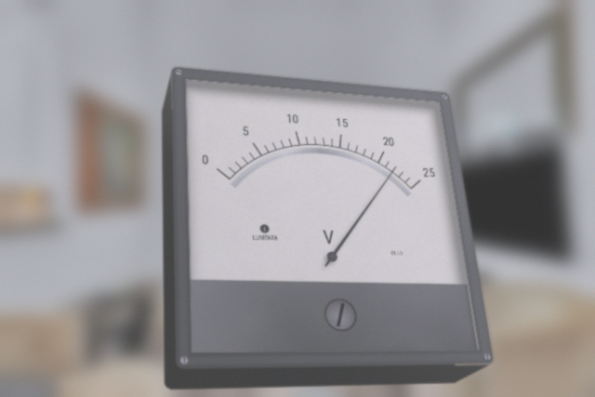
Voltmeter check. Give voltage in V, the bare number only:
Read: 22
